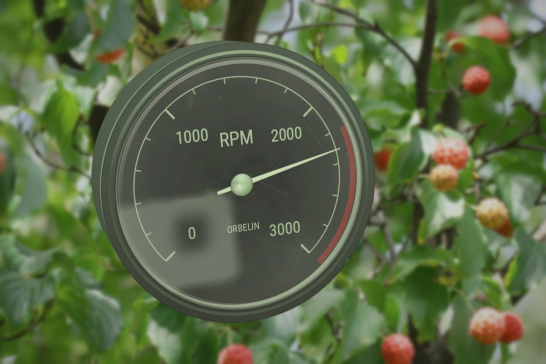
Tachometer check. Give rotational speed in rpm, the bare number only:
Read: 2300
